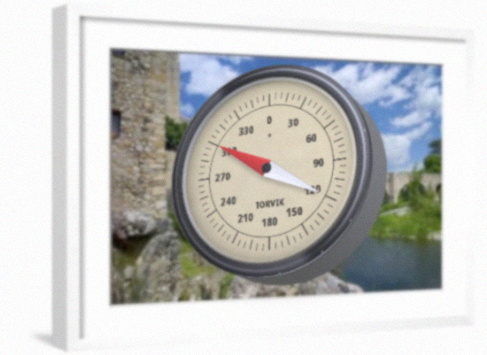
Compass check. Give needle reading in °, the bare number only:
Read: 300
